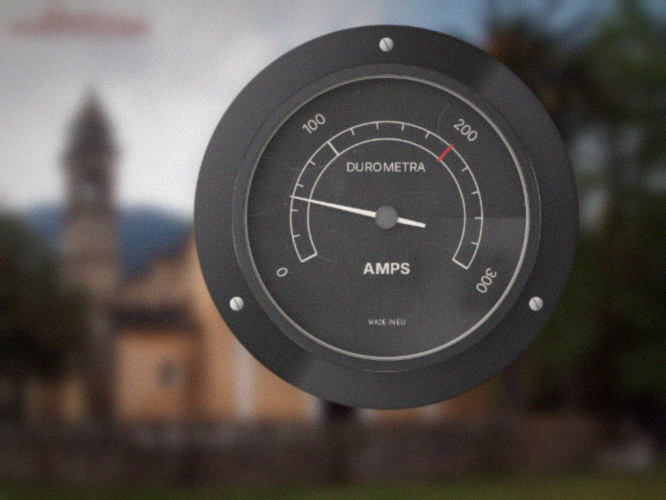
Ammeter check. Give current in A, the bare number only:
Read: 50
